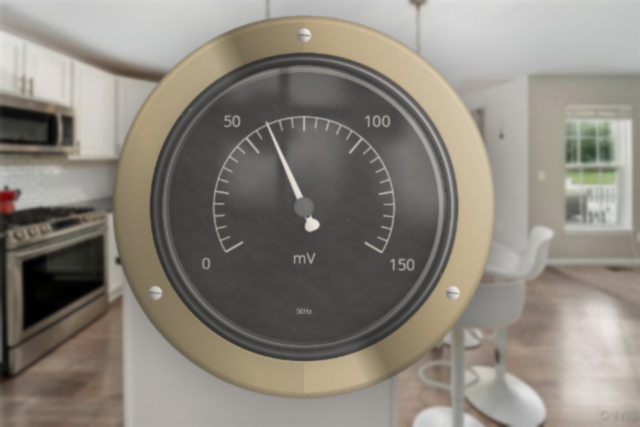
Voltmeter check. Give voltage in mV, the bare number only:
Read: 60
